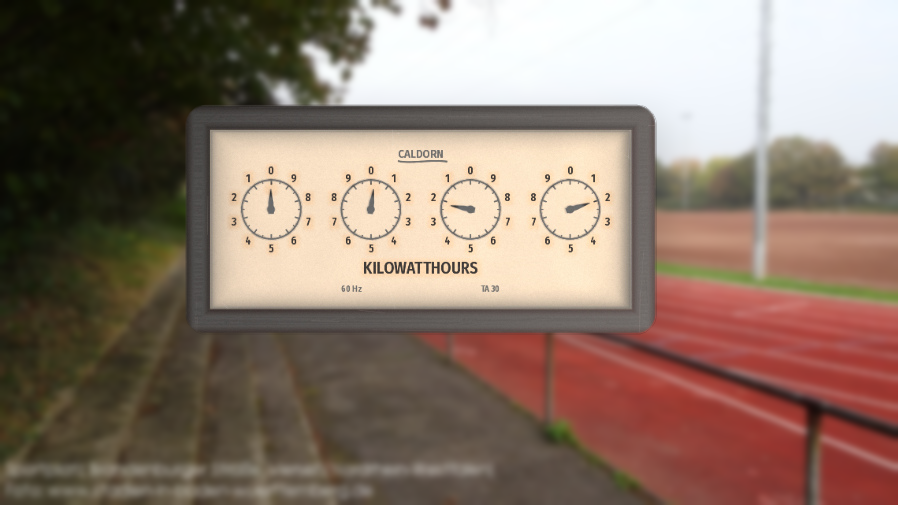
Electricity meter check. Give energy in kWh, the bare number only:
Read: 22
